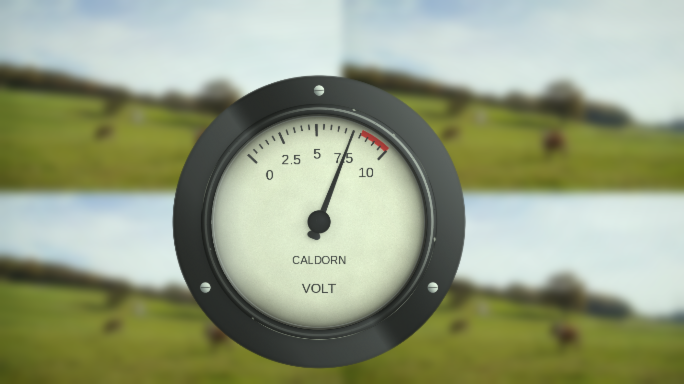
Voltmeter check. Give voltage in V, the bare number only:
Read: 7.5
